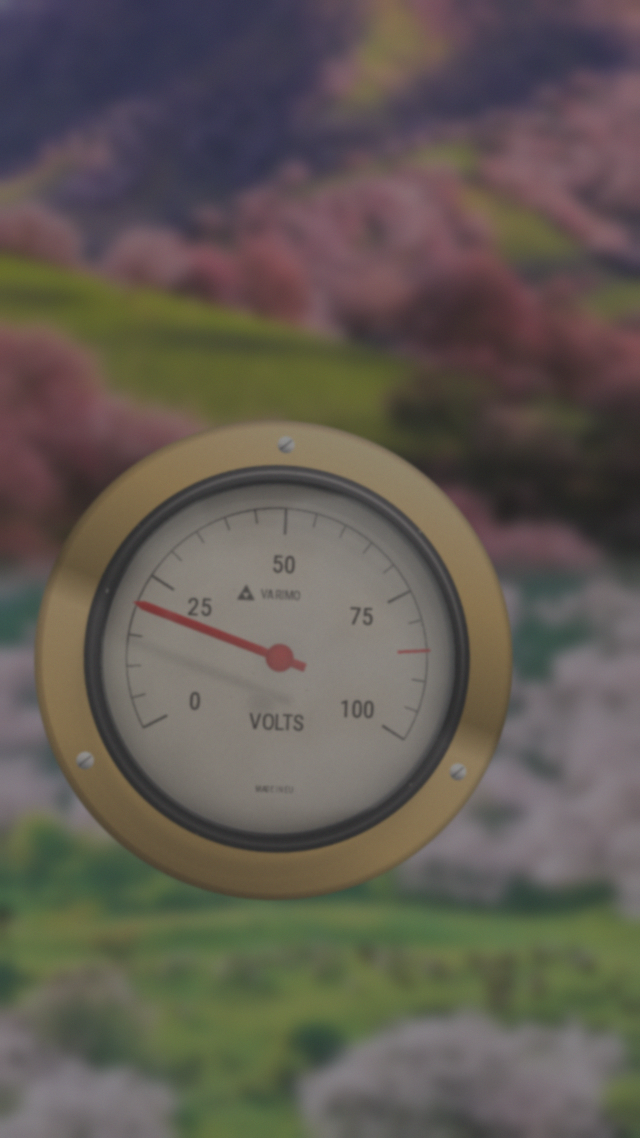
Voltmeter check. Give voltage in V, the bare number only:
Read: 20
